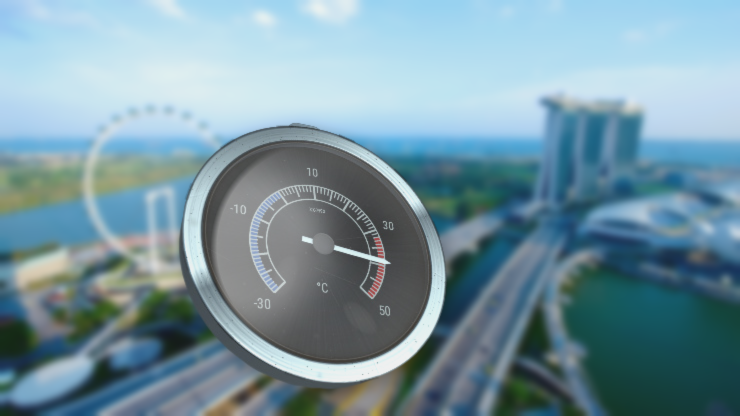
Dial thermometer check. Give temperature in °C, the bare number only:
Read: 40
